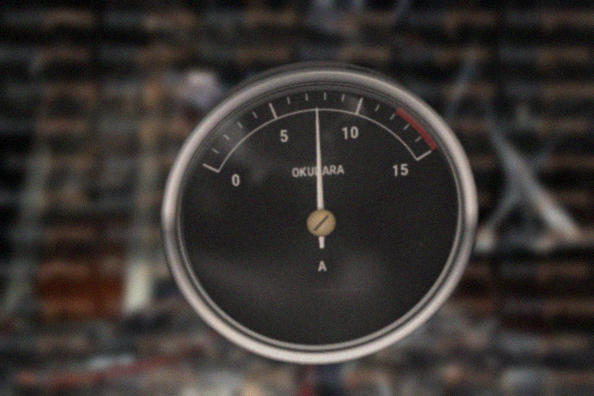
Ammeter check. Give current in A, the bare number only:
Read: 7.5
